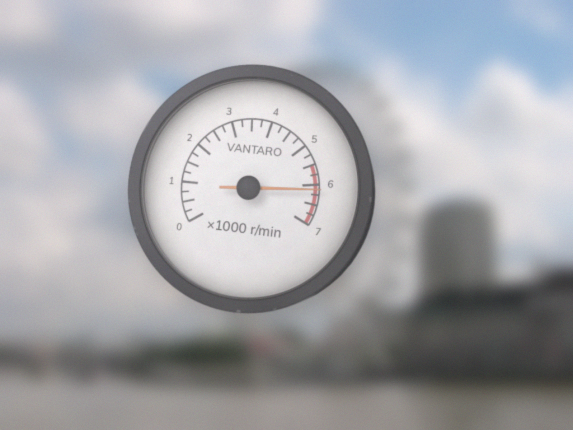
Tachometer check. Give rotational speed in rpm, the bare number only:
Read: 6125
